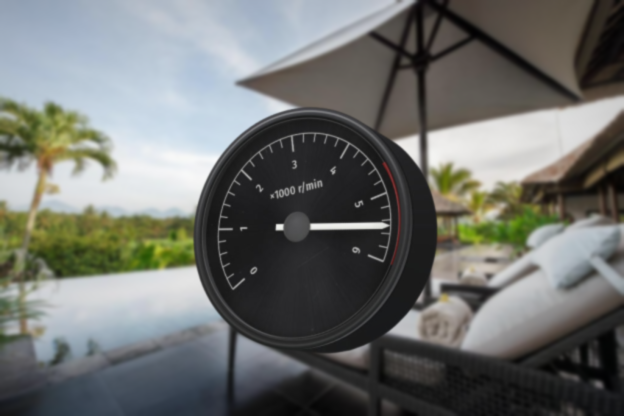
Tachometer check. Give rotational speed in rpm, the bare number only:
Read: 5500
